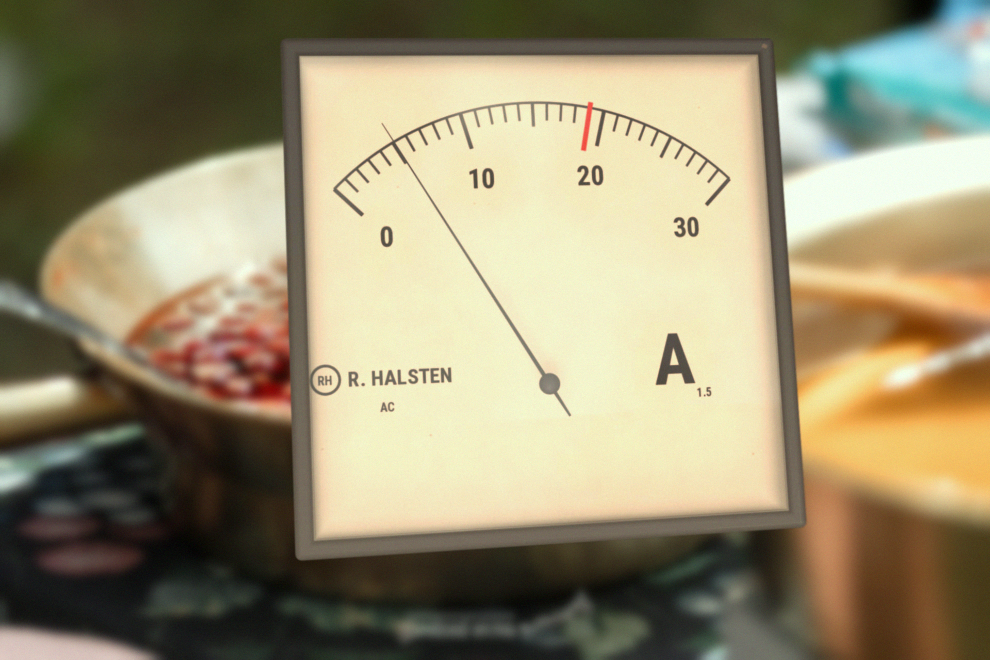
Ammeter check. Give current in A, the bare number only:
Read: 5
